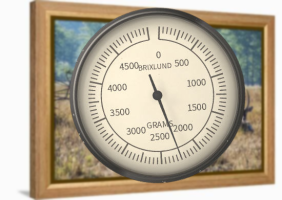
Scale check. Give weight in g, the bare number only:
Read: 2250
